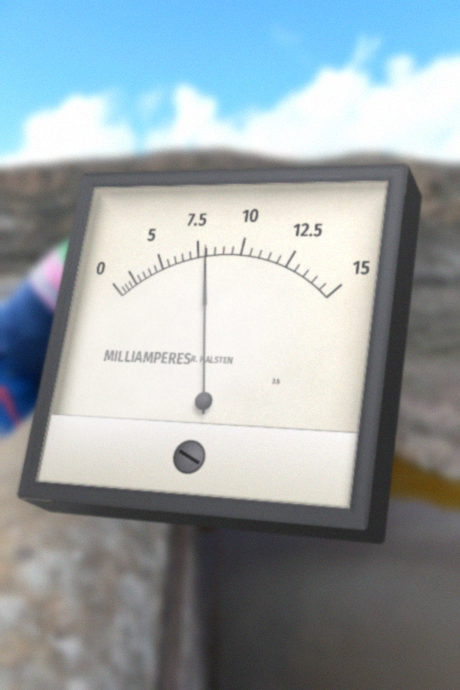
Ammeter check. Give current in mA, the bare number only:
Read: 8
